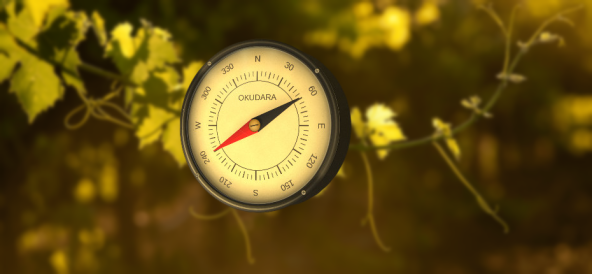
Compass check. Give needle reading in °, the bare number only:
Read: 240
